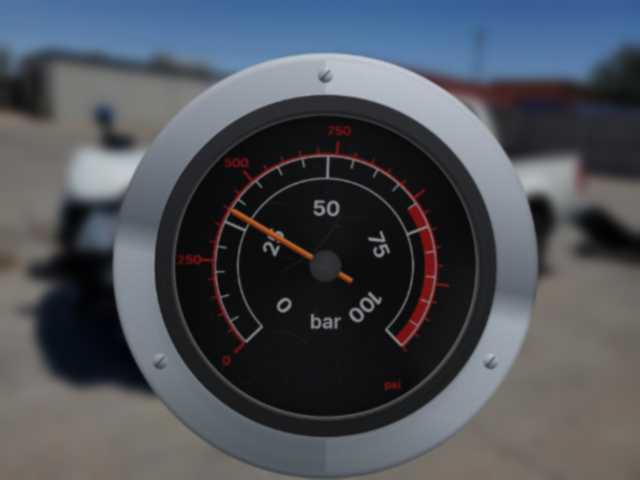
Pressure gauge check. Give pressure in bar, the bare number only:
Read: 27.5
